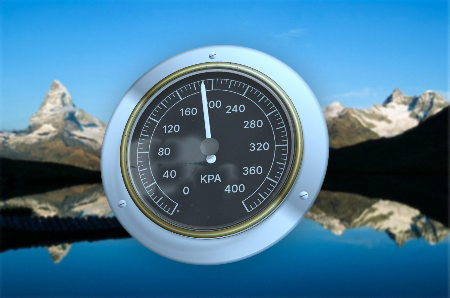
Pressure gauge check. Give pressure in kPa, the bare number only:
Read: 190
